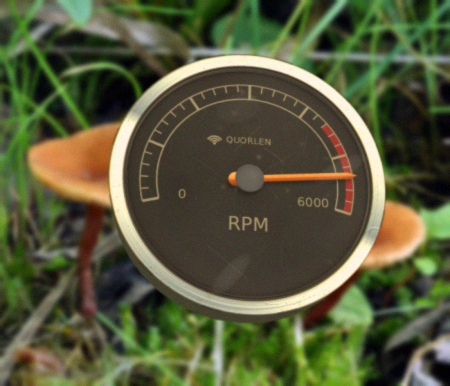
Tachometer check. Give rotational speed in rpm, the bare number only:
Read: 5400
